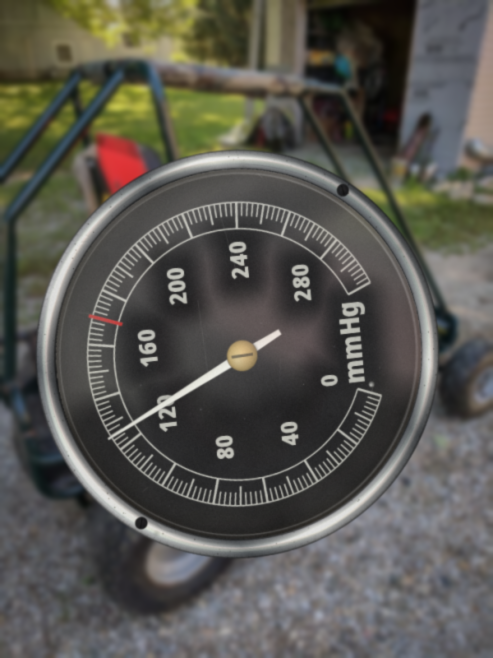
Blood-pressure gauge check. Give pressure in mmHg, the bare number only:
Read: 126
